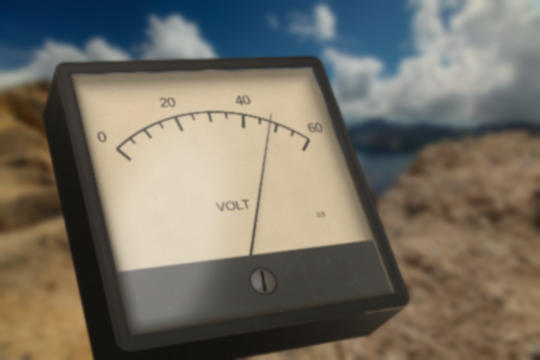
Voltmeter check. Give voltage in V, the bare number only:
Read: 47.5
